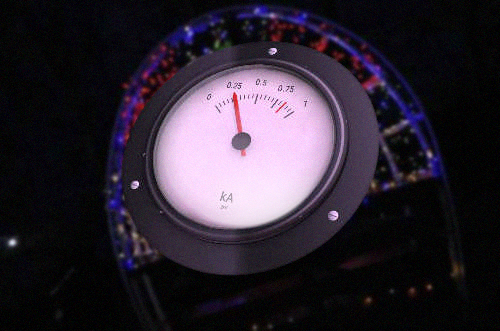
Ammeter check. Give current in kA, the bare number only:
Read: 0.25
